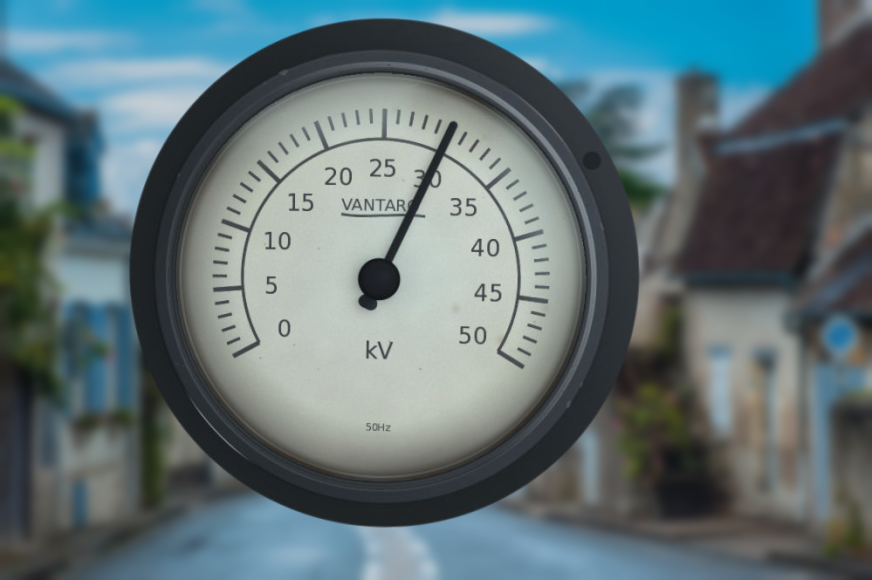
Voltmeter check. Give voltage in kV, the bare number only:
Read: 30
